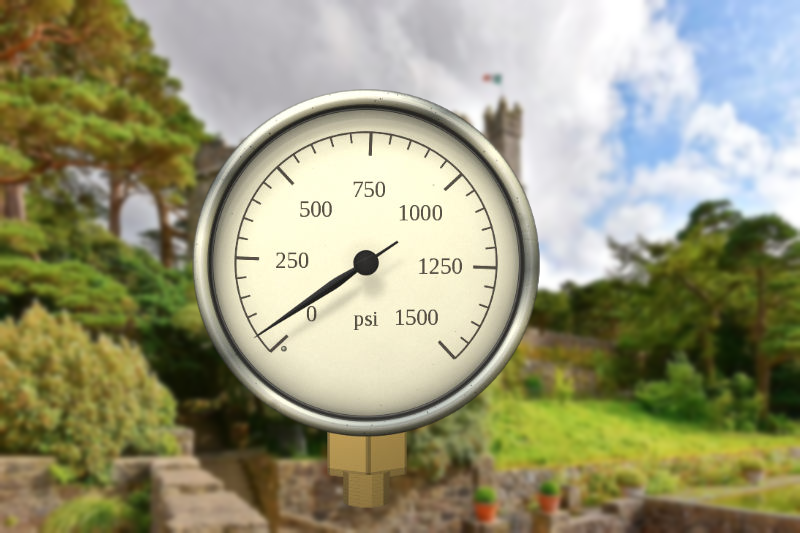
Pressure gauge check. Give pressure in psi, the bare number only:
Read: 50
